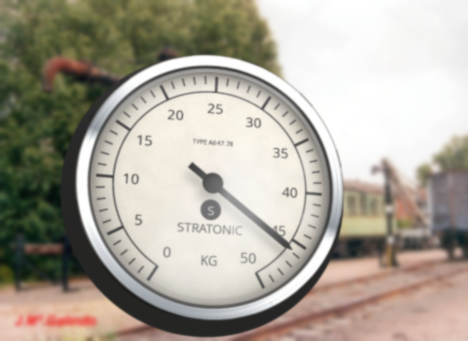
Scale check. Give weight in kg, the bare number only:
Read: 46
